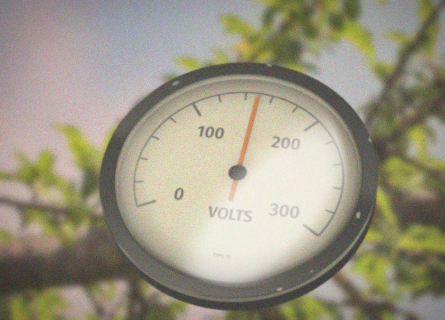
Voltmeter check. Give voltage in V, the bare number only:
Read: 150
